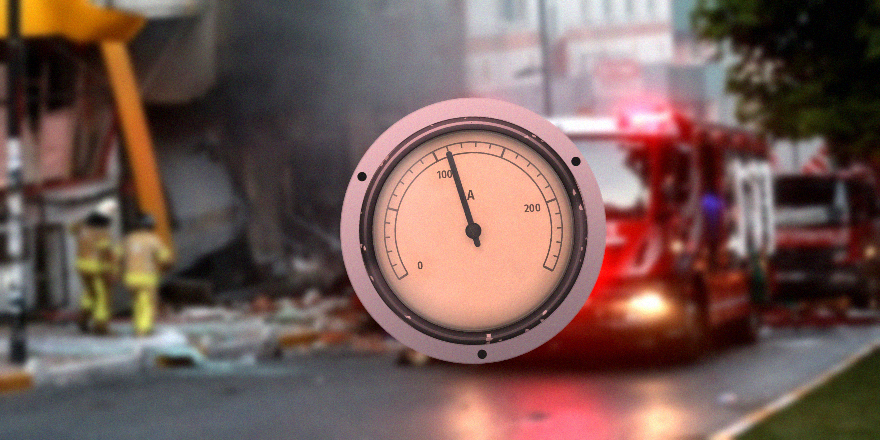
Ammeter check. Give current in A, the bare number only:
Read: 110
